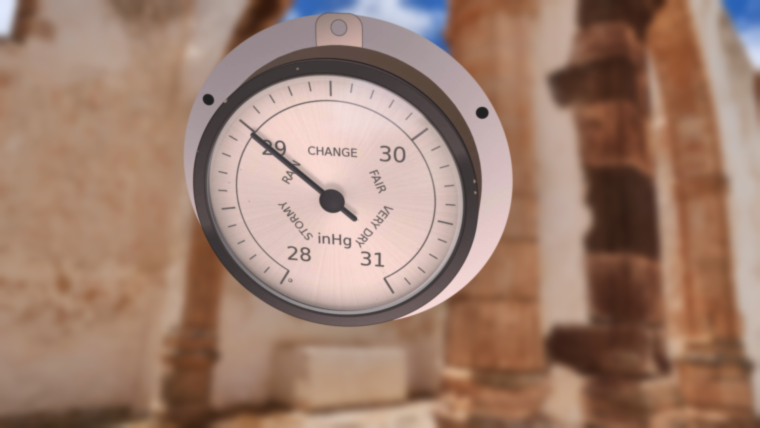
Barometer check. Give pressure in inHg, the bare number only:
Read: 29
